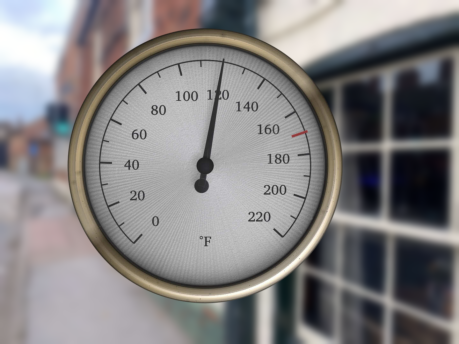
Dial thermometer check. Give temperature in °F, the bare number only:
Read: 120
